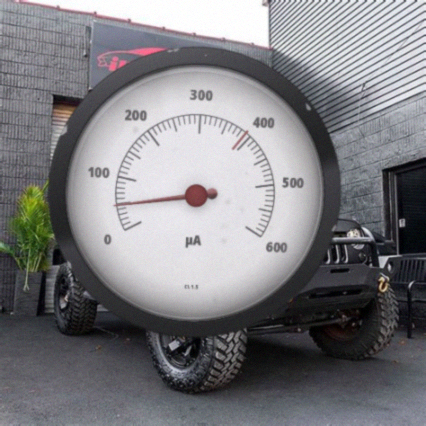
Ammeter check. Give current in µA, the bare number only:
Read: 50
